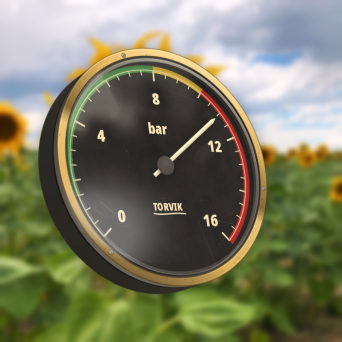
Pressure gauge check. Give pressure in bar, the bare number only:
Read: 11
